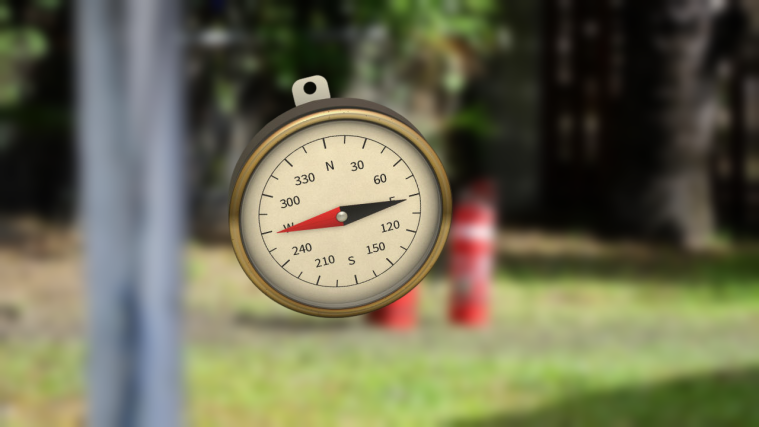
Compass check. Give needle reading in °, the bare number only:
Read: 270
